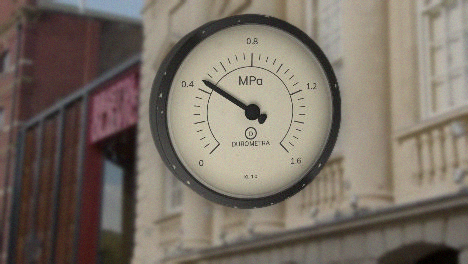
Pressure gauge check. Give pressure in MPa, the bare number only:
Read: 0.45
